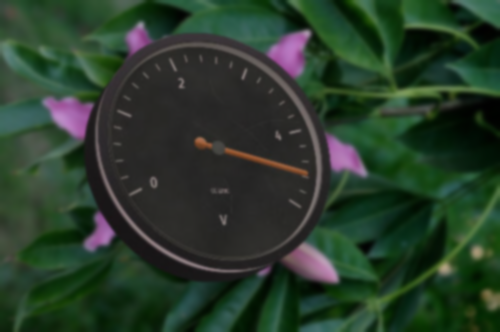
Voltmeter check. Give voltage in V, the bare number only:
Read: 4.6
